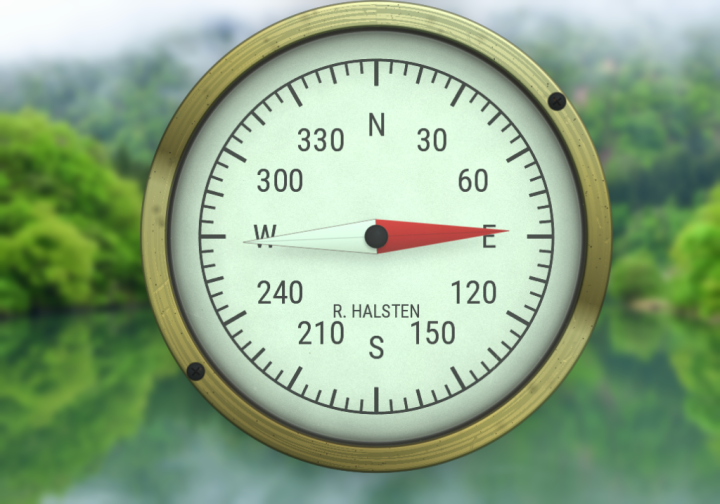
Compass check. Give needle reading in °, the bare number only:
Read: 87.5
